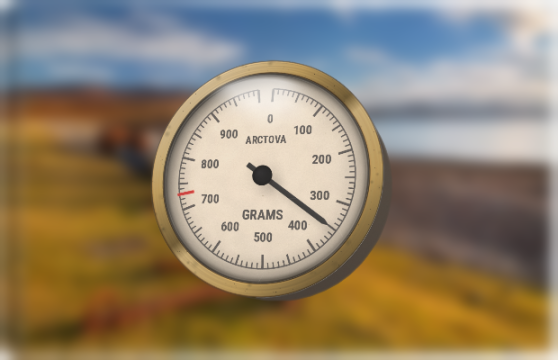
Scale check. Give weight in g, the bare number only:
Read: 350
